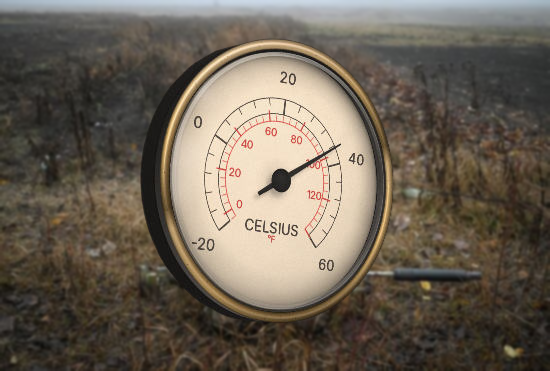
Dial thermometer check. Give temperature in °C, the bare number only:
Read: 36
